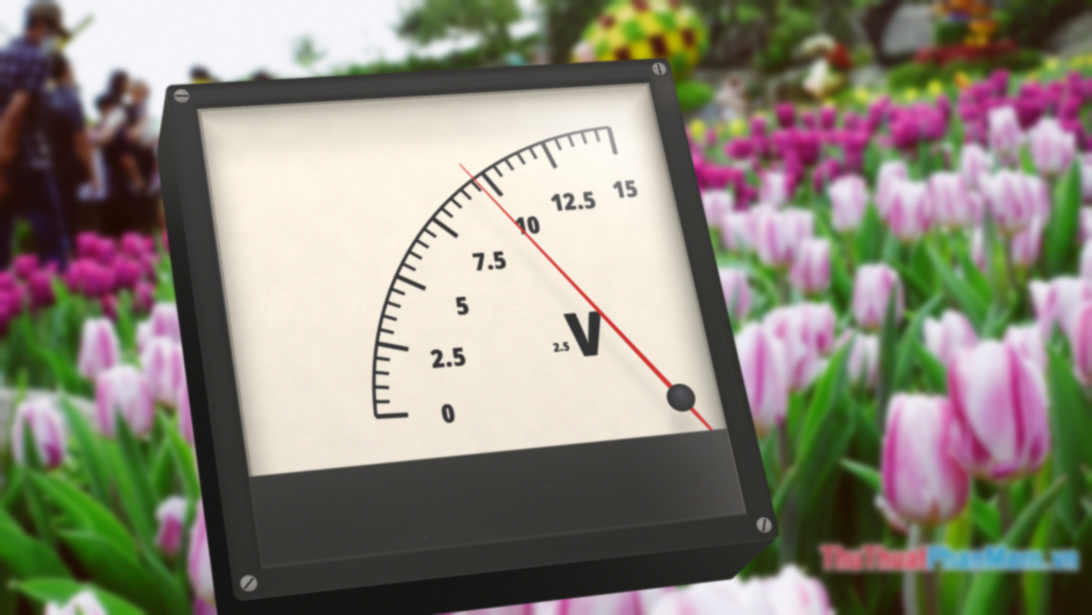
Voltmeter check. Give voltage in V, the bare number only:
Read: 9.5
